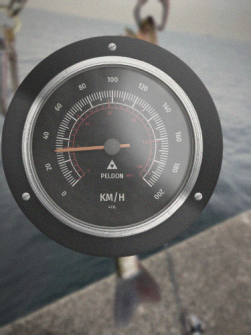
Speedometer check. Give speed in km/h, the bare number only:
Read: 30
